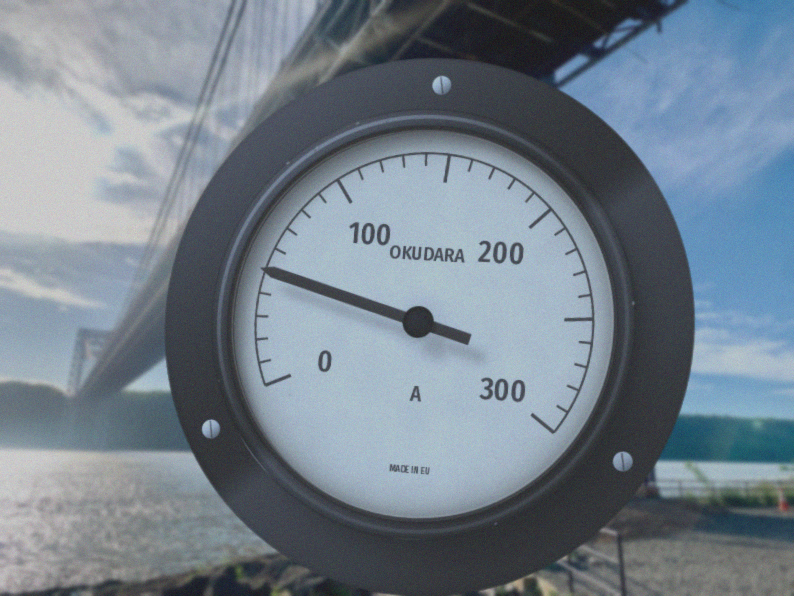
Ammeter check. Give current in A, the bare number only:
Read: 50
